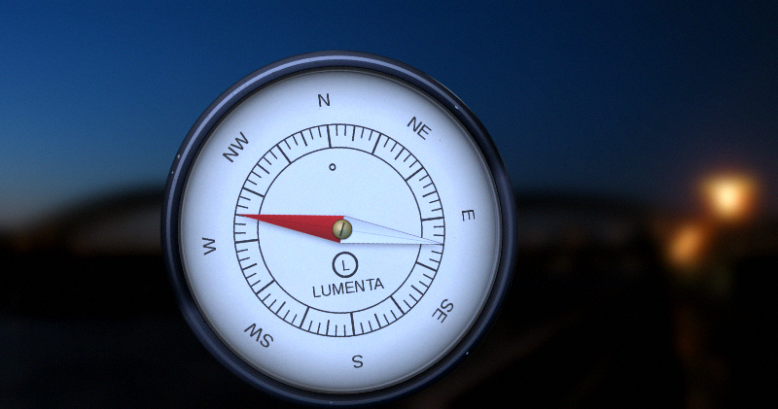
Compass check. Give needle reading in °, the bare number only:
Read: 285
